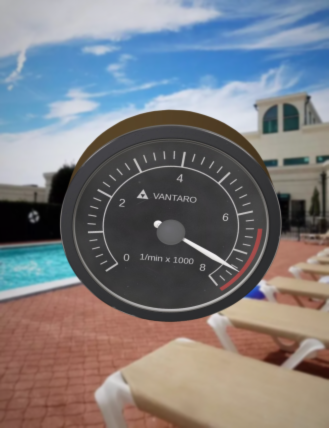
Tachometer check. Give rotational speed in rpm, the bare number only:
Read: 7400
